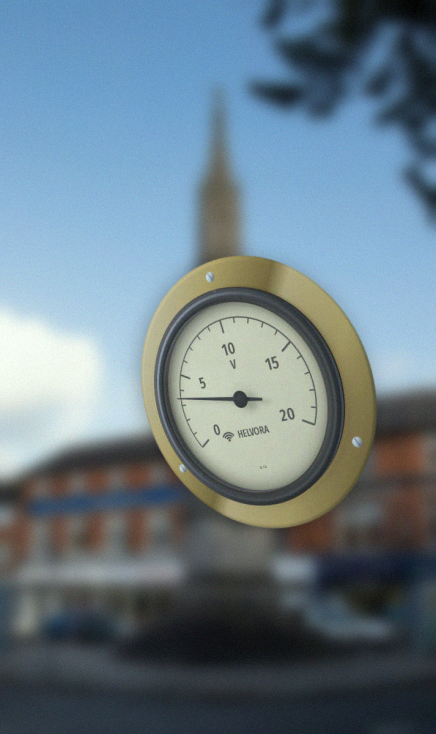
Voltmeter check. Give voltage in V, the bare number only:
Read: 3.5
